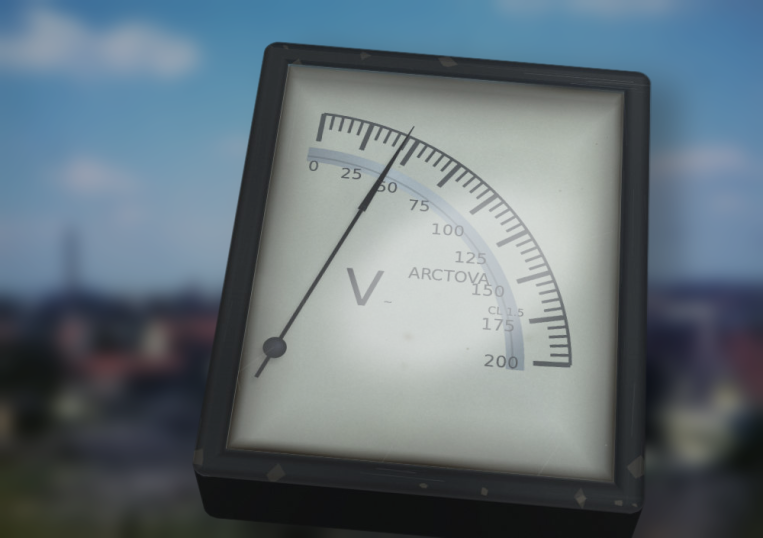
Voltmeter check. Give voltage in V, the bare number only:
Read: 45
